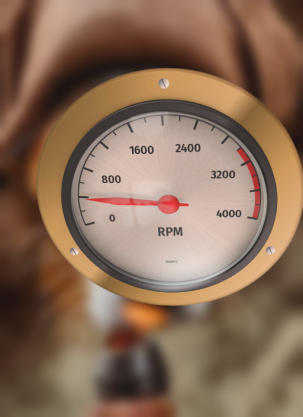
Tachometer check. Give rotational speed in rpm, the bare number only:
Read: 400
